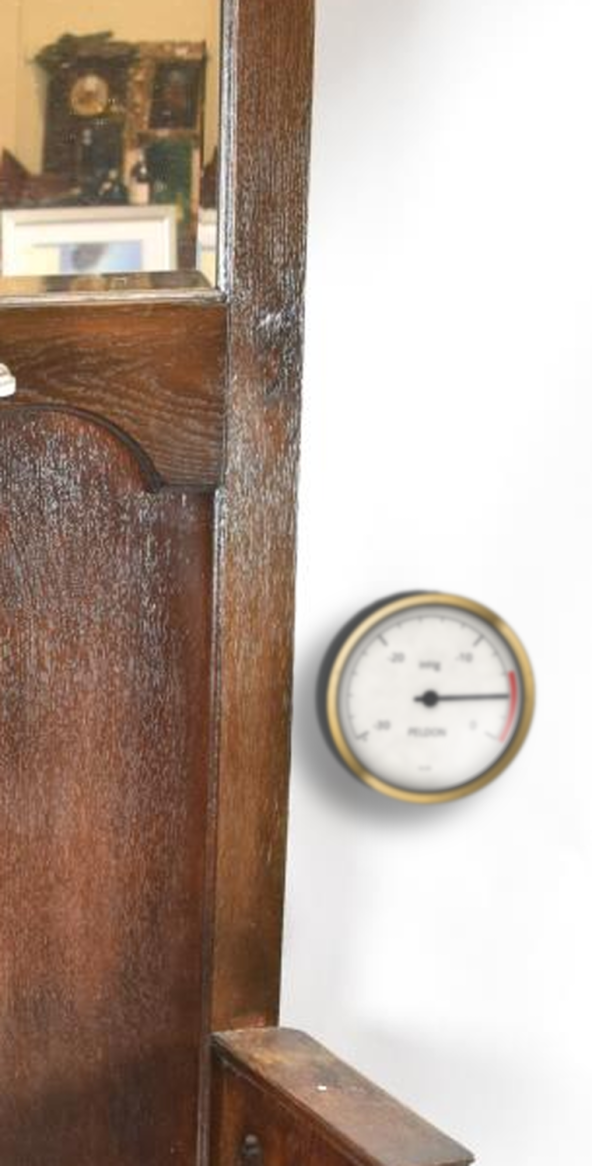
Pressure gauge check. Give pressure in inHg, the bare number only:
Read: -4
